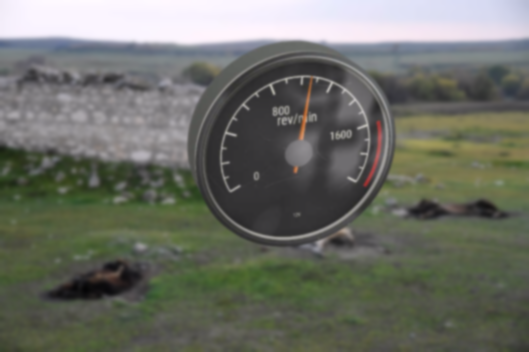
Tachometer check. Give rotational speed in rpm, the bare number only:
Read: 1050
